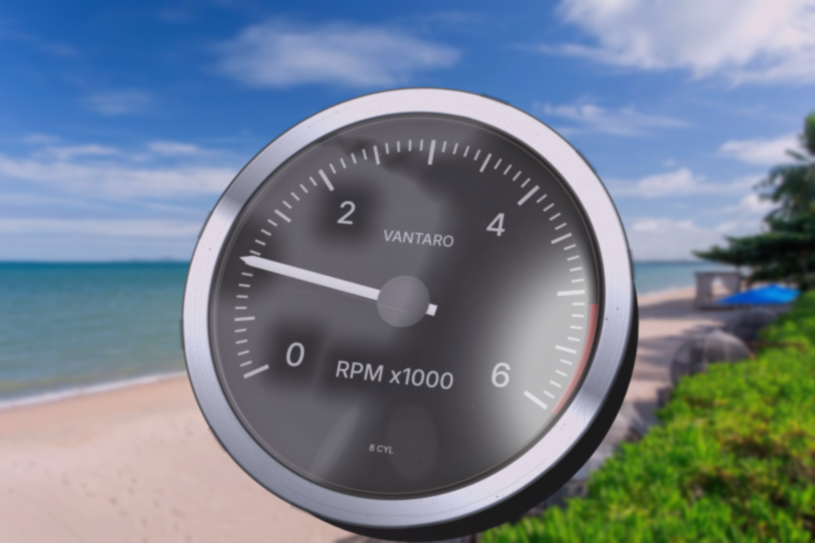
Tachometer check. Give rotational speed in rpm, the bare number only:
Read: 1000
